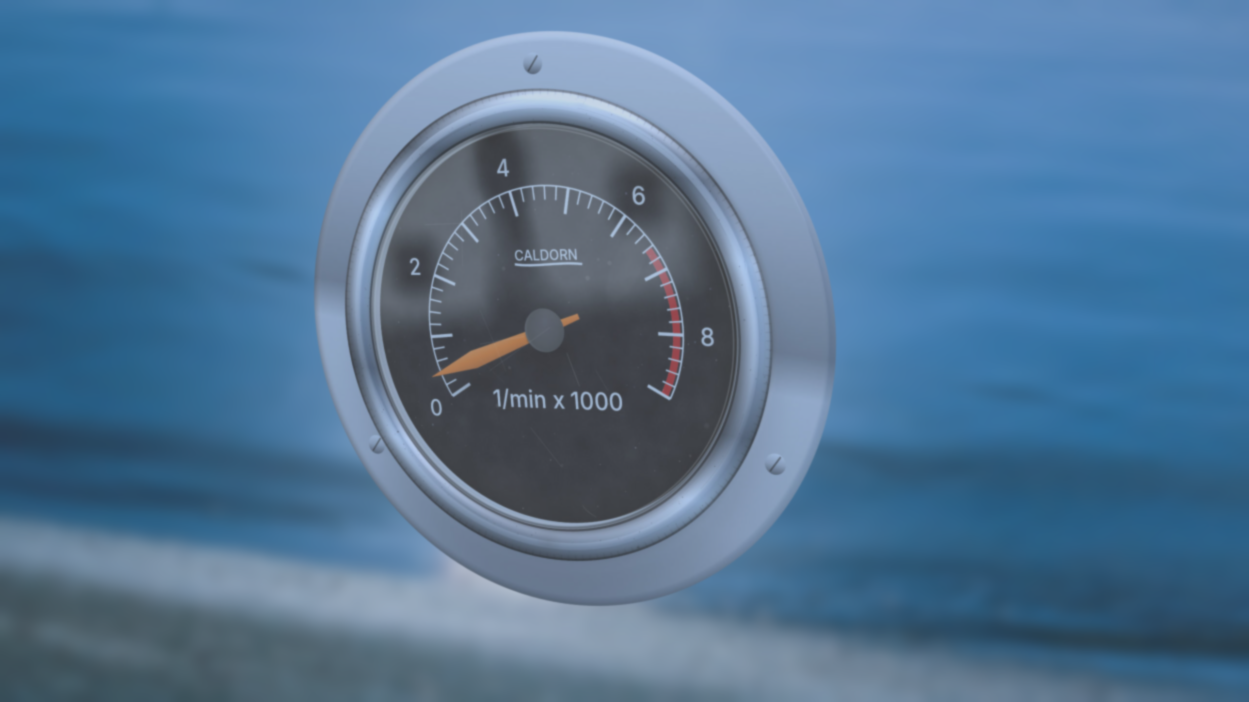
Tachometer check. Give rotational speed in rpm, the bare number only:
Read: 400
